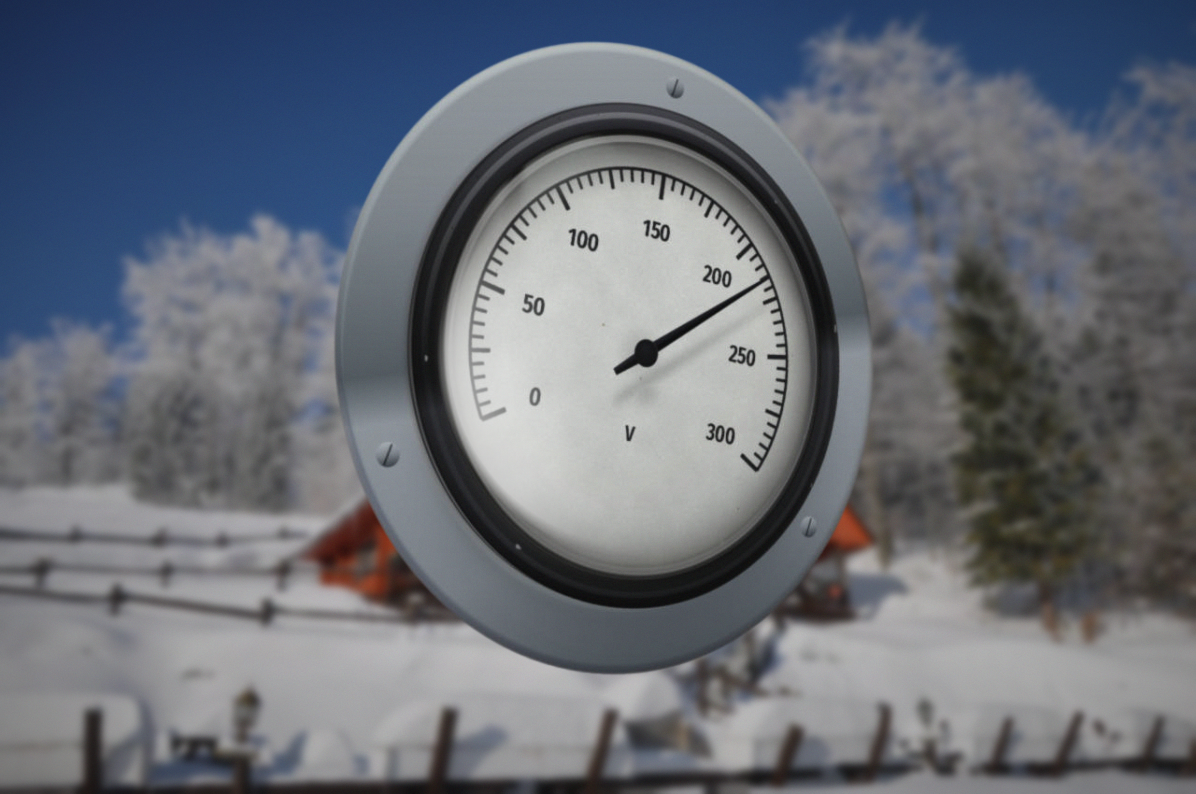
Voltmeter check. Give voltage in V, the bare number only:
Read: 215
